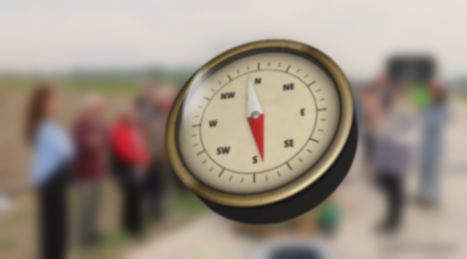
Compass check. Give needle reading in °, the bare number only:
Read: 170
